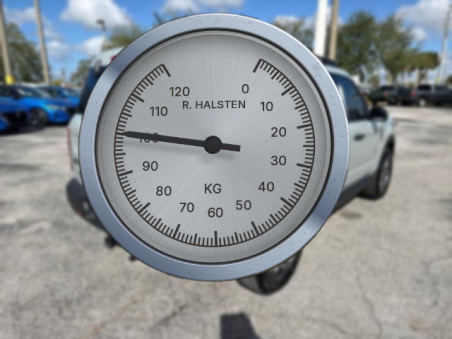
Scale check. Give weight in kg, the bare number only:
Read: 100
